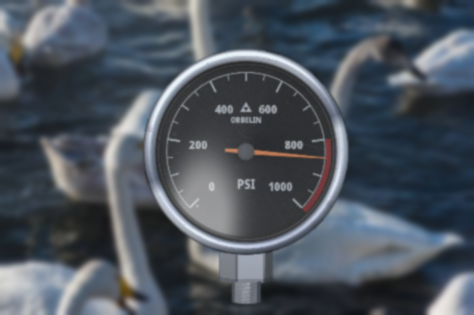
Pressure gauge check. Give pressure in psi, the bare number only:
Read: 850
